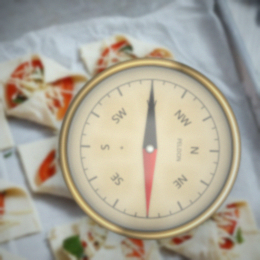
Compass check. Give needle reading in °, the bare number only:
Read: 90
